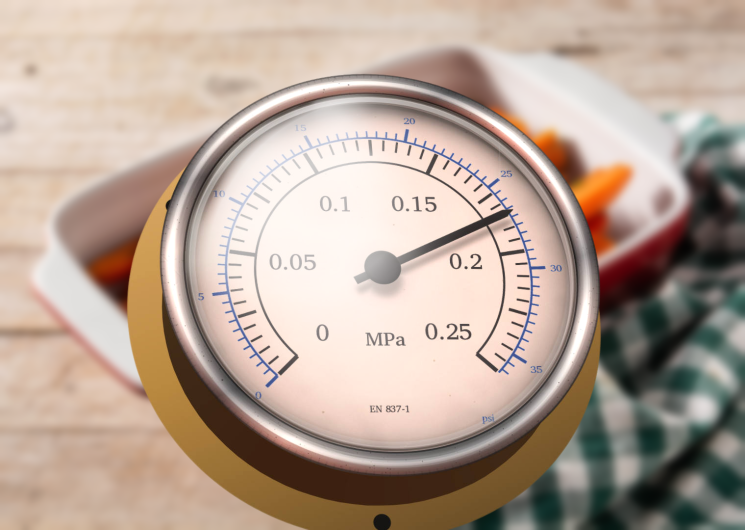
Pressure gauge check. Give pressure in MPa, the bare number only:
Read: 0.185
